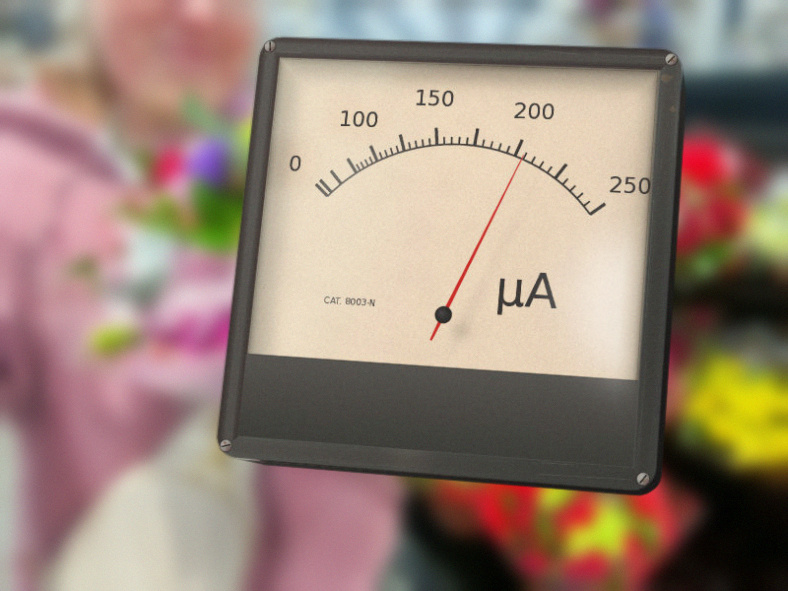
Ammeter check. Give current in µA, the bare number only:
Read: 205
